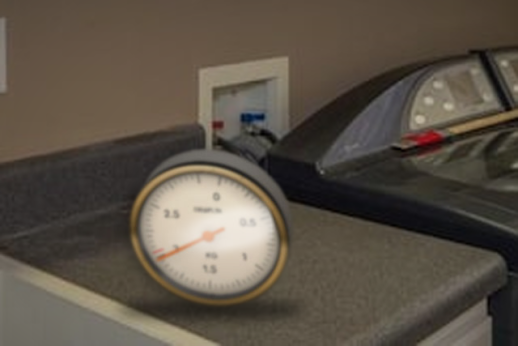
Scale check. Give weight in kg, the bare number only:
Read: 2
